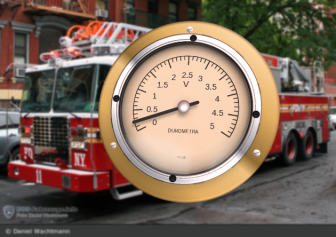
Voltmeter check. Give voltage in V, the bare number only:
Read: 0.2
